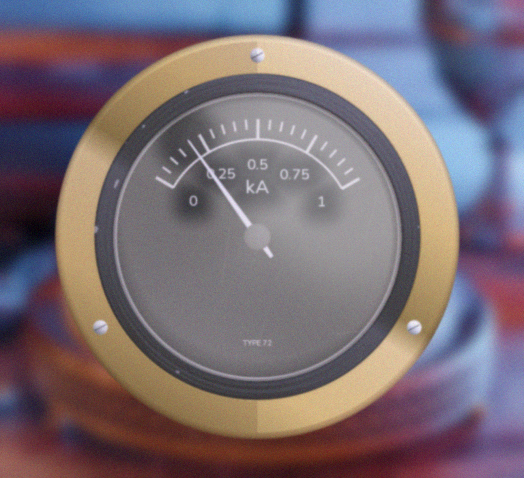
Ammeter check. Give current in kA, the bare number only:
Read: 0.2
